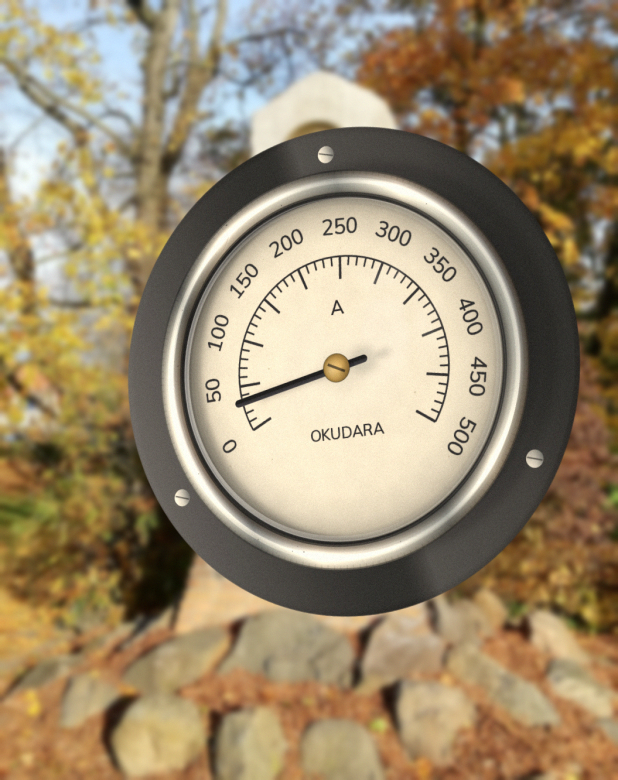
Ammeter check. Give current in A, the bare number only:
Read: 30
